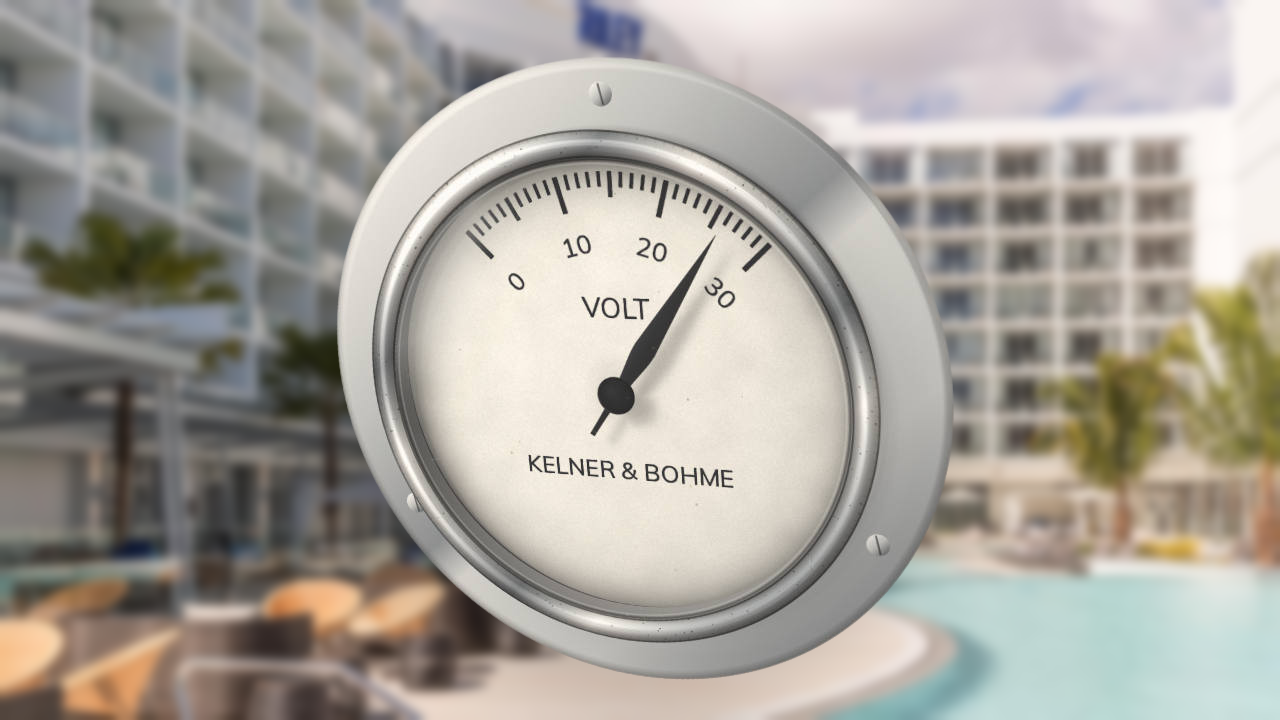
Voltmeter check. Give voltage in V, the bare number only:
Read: 26
